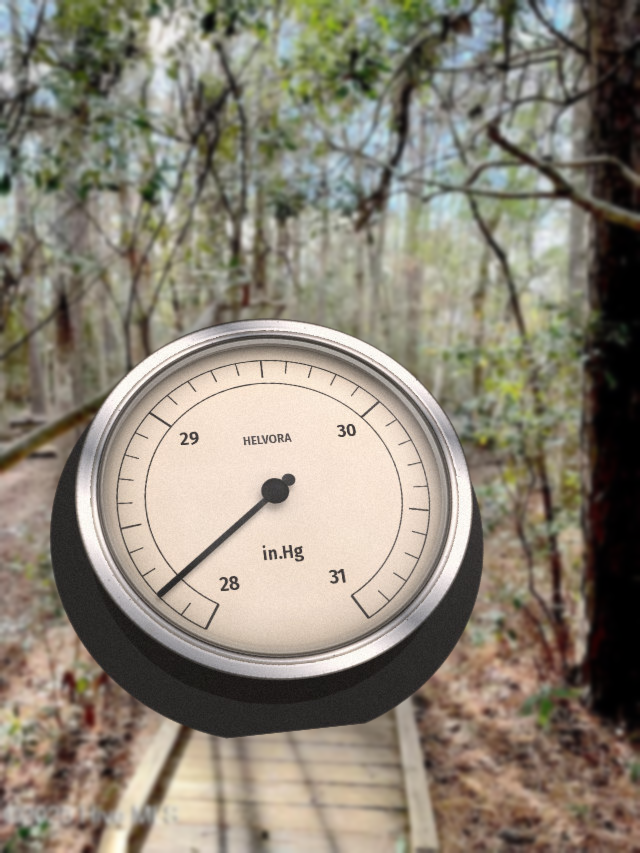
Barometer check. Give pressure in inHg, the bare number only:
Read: 28.2
